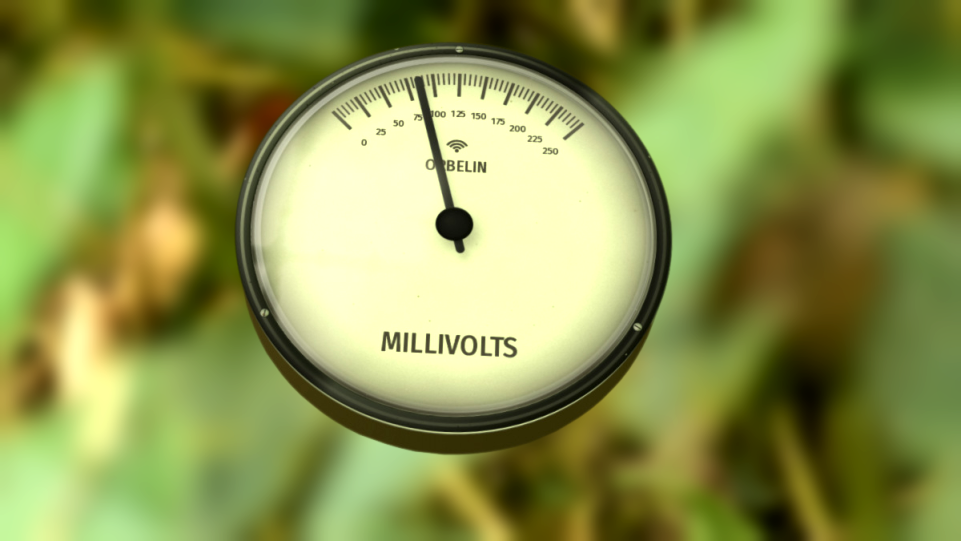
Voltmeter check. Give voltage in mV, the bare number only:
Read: 85
